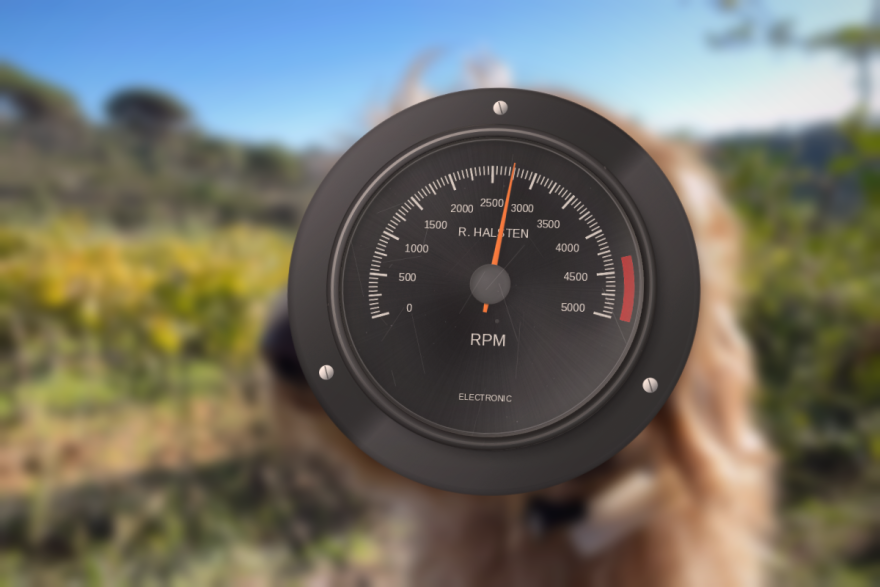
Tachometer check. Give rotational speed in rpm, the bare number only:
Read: 2750
